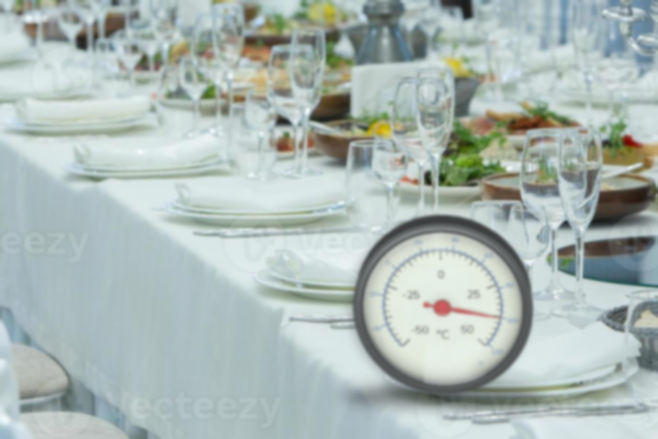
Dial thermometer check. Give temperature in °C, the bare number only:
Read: 37.5
